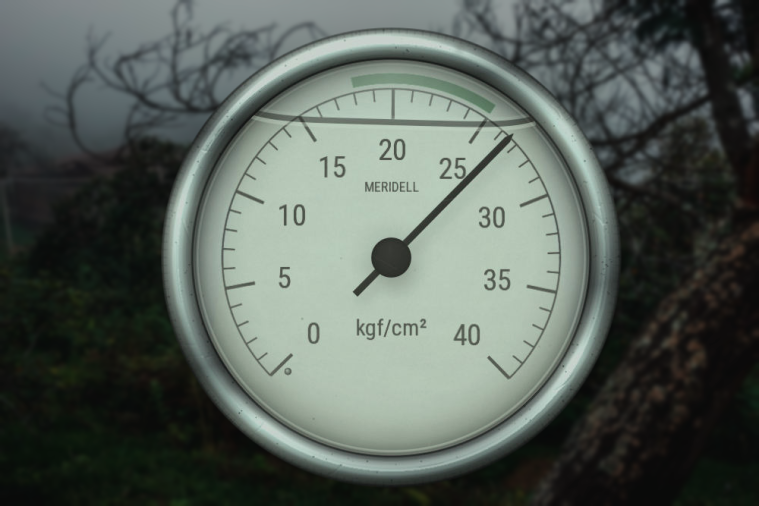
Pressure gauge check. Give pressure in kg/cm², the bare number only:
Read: 26.5
